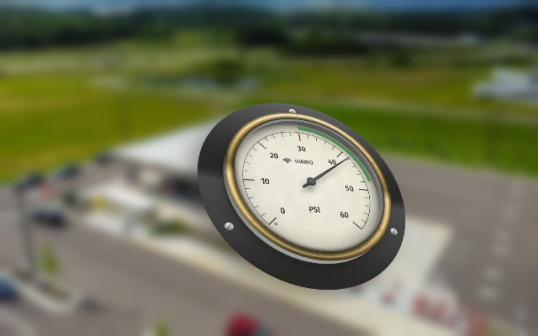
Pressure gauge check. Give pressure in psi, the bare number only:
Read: 42
